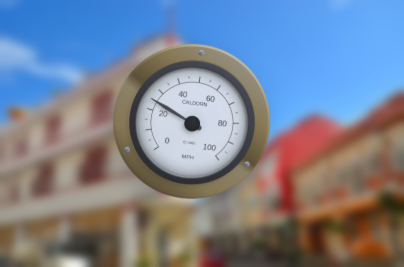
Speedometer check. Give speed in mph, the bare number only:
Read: 25
